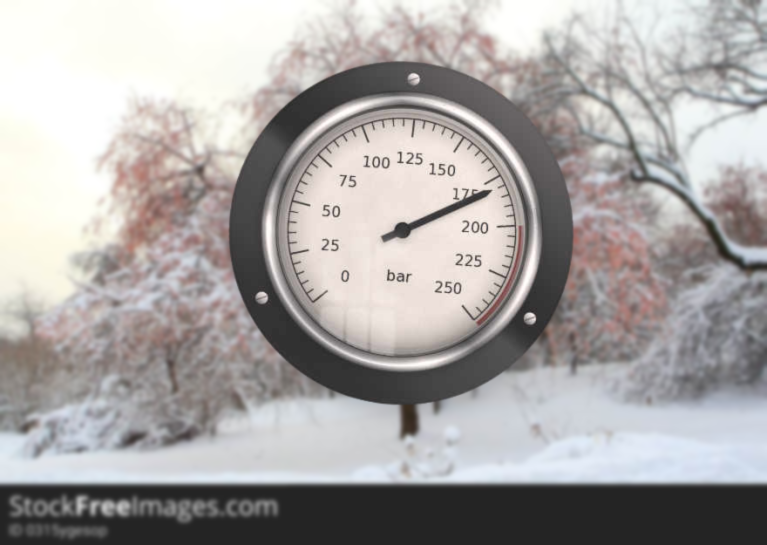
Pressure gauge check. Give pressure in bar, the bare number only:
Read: 180
